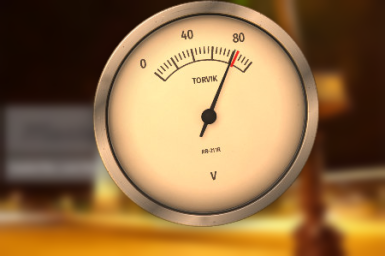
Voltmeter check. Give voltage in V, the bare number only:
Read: 80
